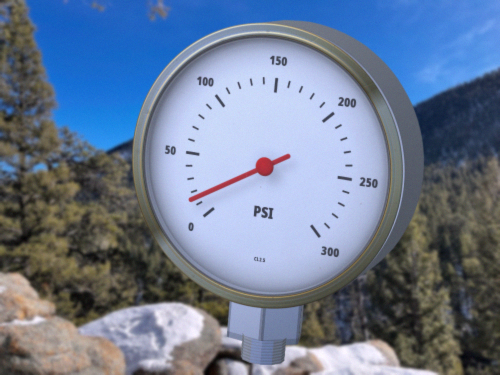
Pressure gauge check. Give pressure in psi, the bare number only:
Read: 15
